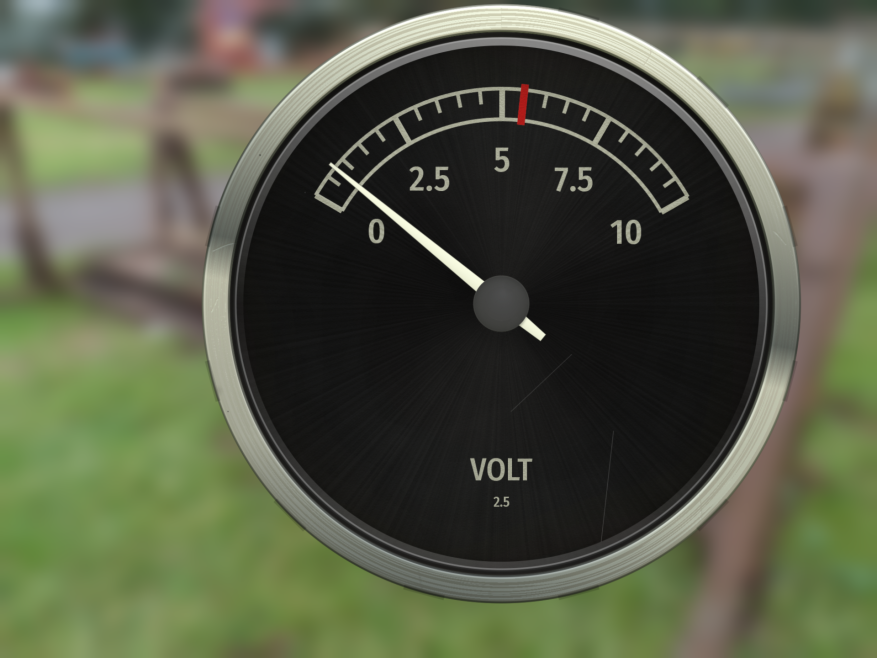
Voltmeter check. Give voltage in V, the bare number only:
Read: 0.75
